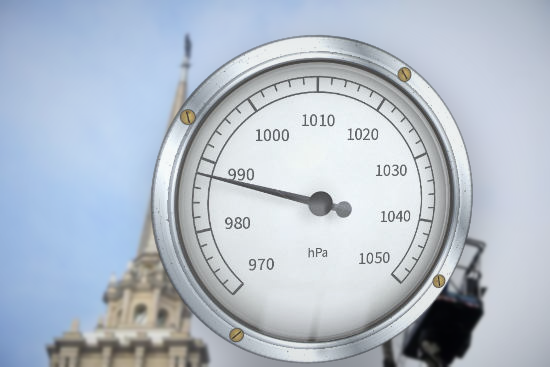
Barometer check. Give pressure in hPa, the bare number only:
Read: 988
